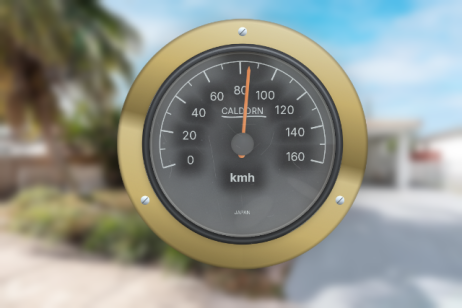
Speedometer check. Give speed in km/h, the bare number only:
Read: 85
